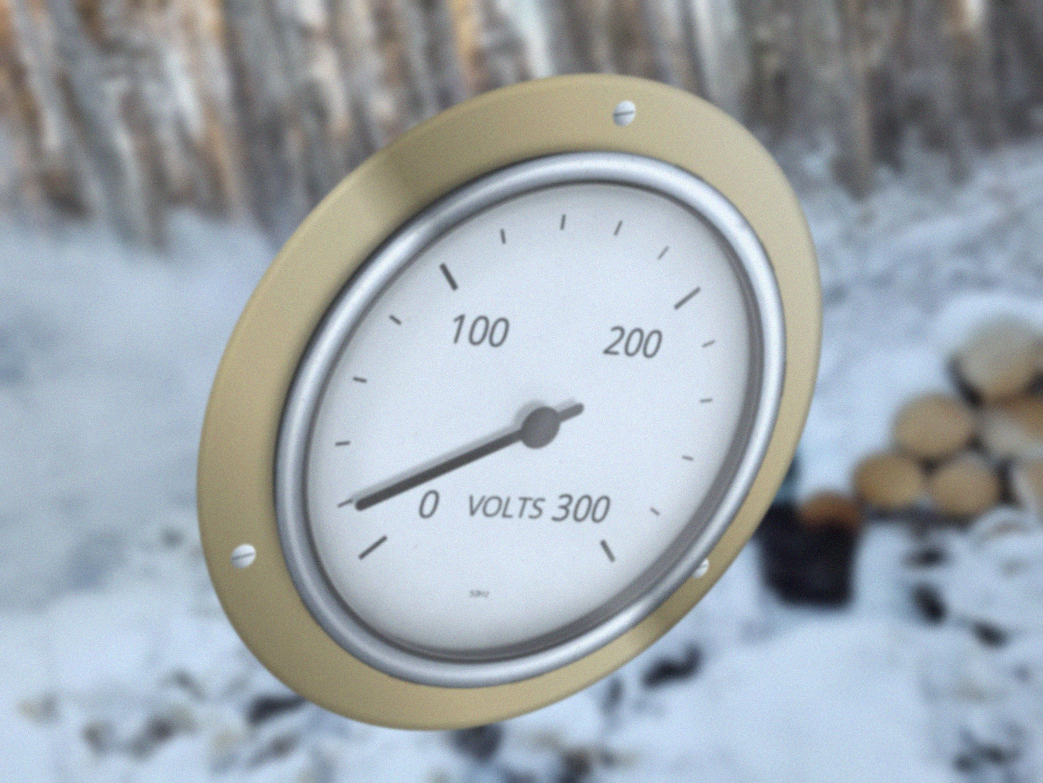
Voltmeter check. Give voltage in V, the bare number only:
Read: 20
